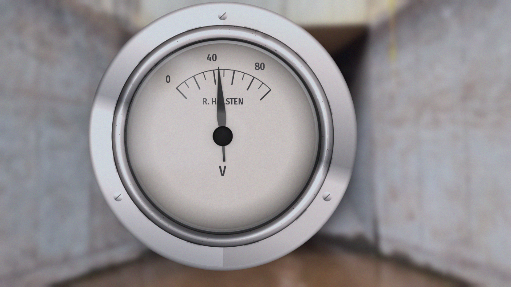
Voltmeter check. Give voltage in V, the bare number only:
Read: 45
